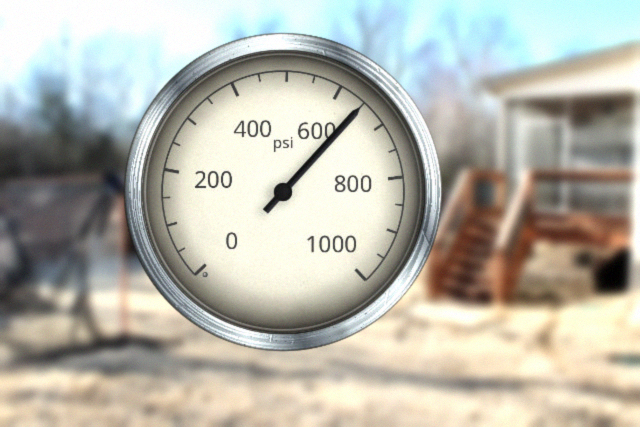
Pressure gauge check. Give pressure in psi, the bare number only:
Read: 650
